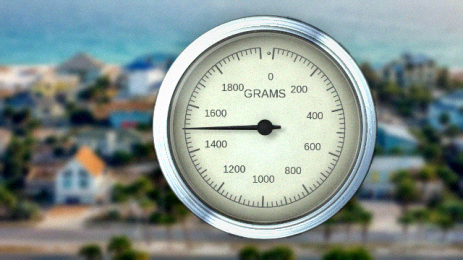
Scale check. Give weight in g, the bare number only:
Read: 1500
